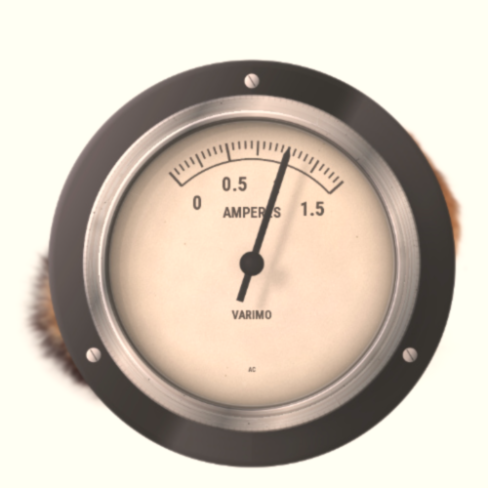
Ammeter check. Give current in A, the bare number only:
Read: 1
